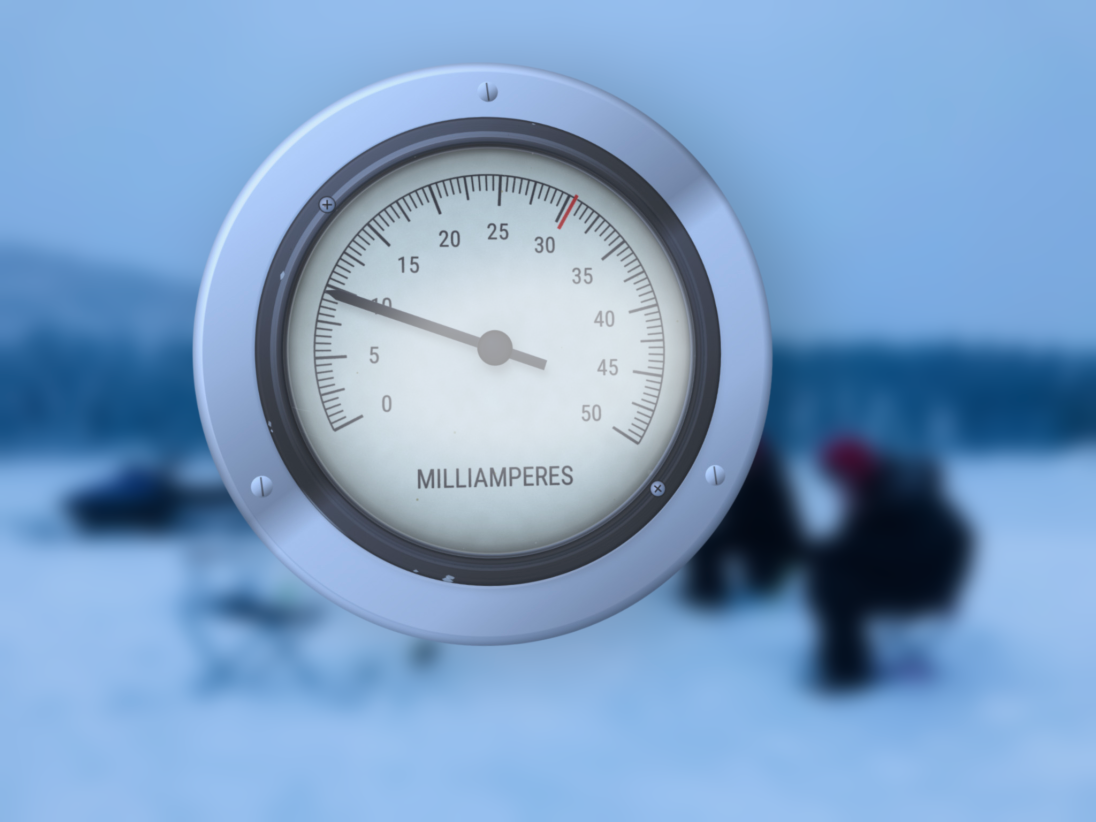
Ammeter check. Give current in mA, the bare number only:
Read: 9.5
